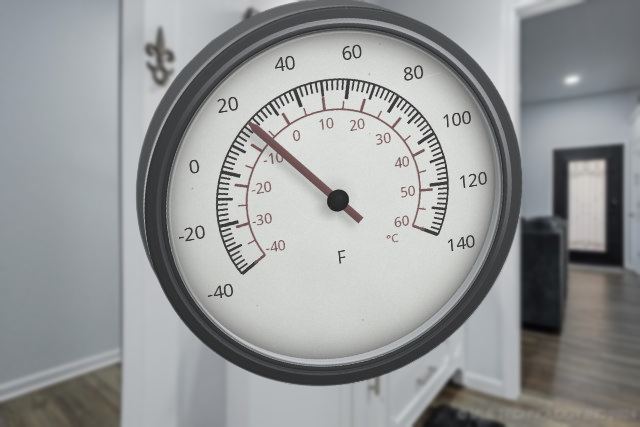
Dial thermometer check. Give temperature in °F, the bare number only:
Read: 20
